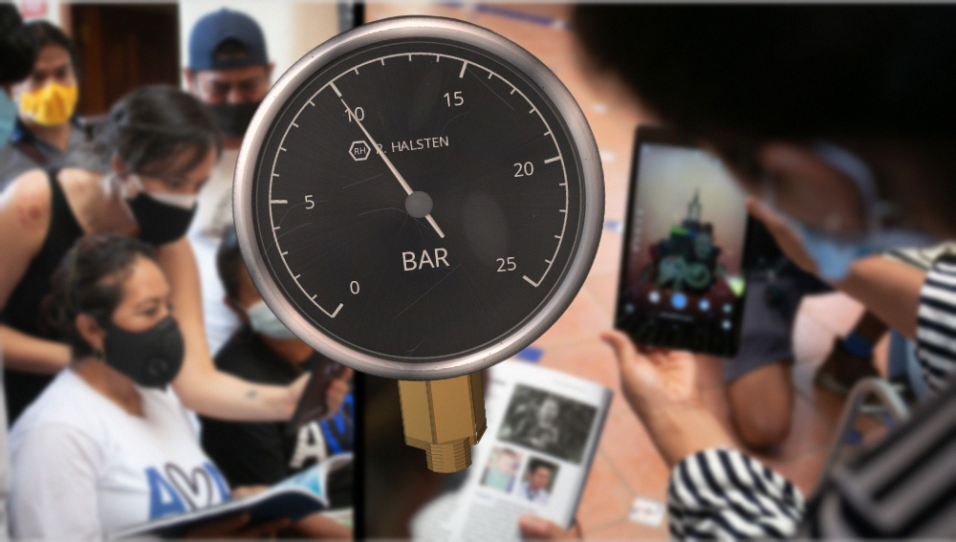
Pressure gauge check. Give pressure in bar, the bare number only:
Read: 10
